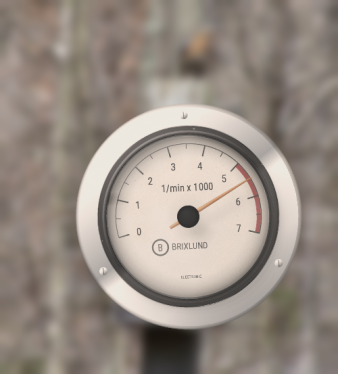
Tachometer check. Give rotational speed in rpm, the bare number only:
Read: 5500
